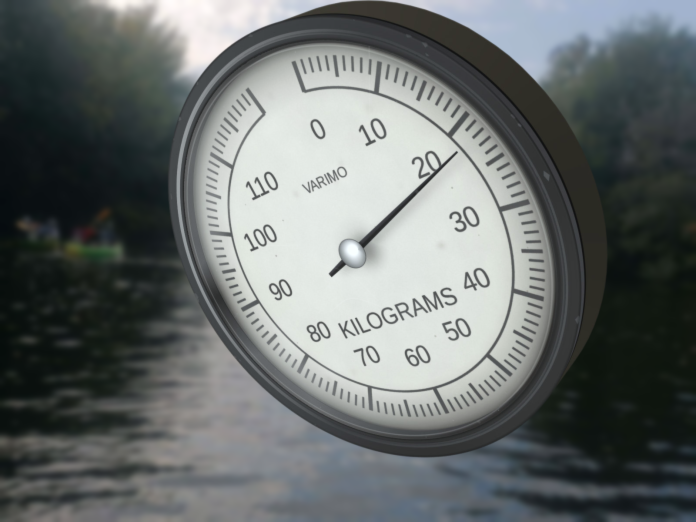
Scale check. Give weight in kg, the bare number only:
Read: 22
